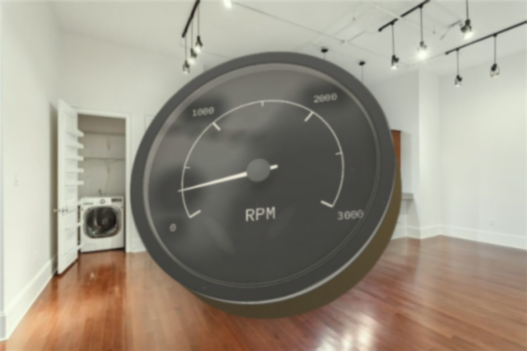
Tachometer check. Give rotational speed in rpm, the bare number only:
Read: 250
